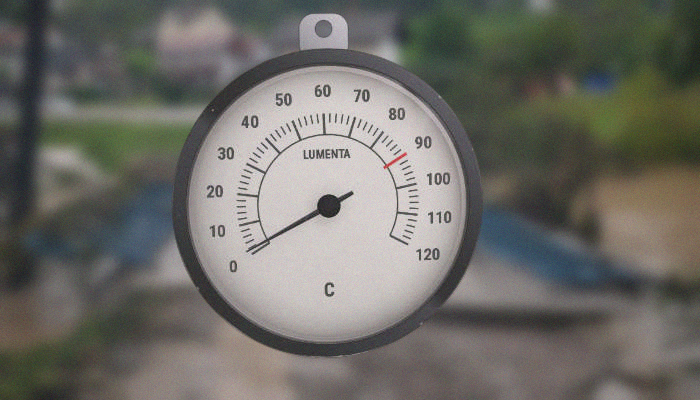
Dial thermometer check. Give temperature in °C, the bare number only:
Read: 2
